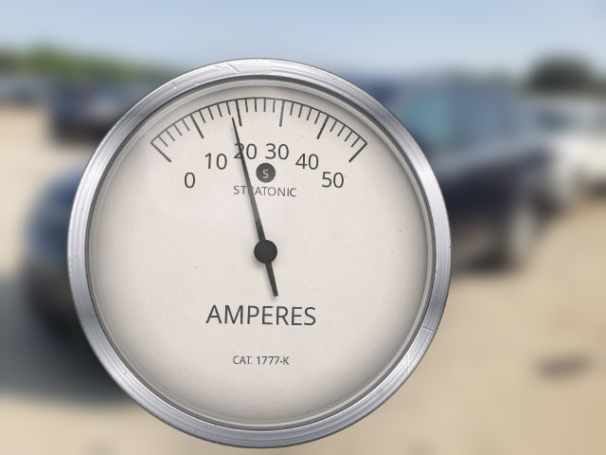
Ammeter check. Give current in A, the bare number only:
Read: 18
